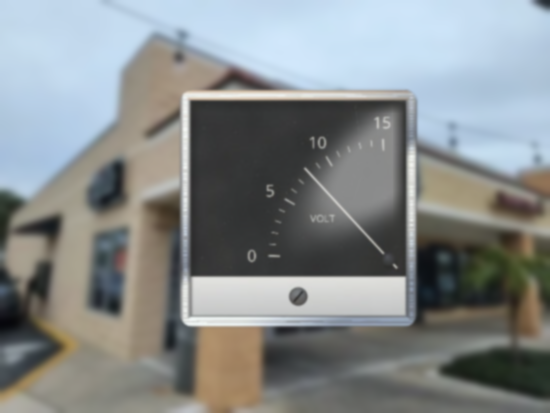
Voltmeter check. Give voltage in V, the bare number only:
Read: 8
